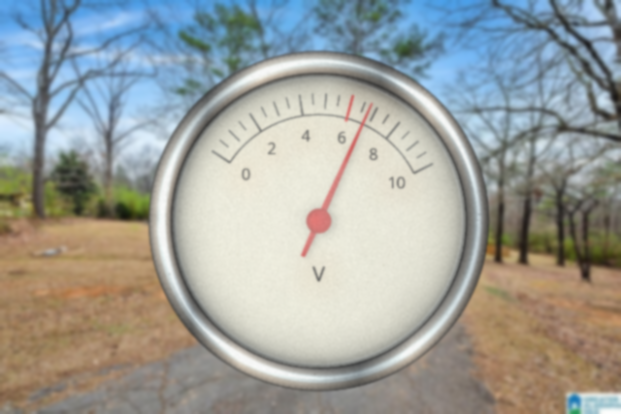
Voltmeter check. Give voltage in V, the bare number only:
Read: 6.75
